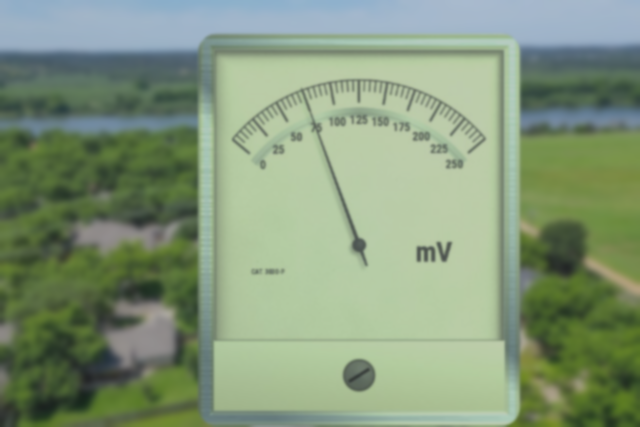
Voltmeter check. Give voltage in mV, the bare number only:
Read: 75
